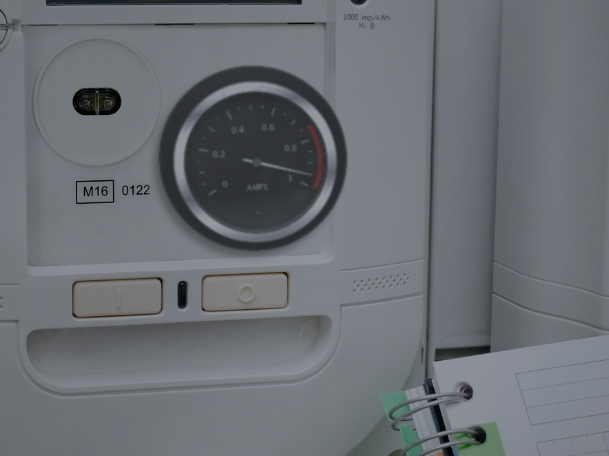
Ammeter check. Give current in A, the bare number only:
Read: 0.95
